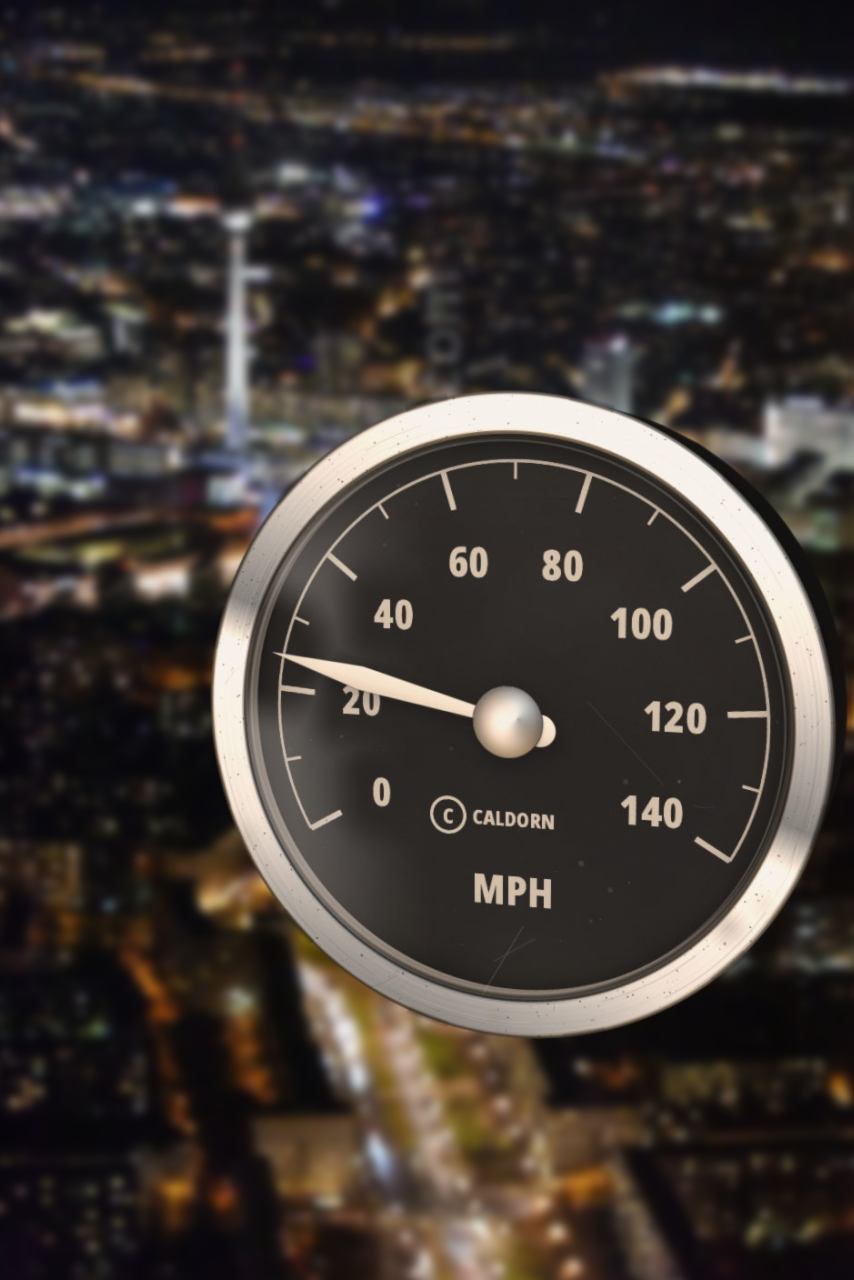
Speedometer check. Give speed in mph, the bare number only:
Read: 25
